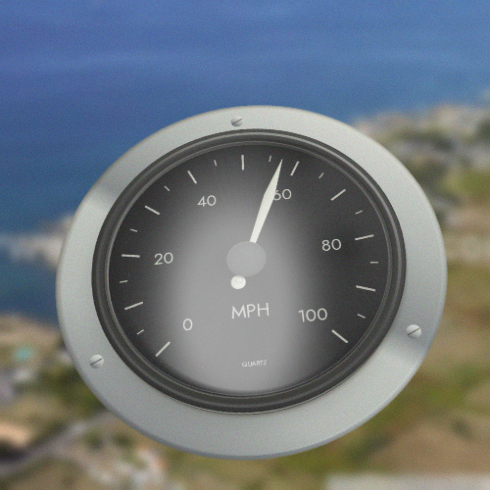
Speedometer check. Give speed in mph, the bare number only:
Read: 57.5
